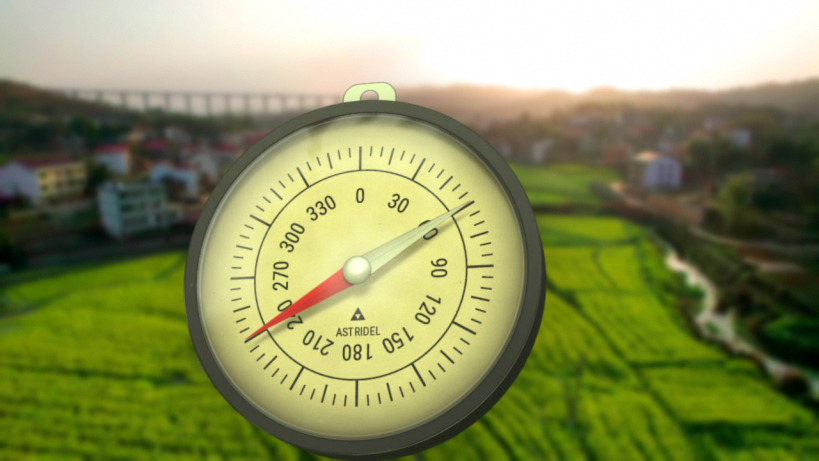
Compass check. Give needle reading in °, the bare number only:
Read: 240
